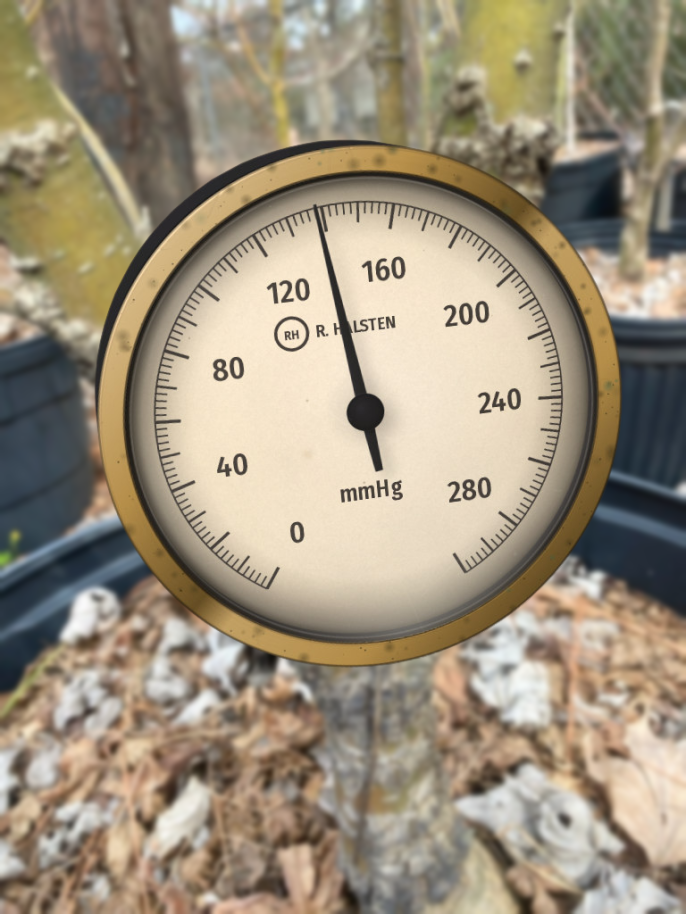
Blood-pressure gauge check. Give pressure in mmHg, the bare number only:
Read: 138
